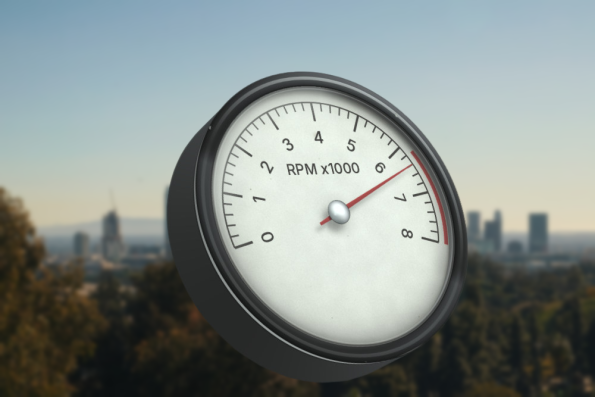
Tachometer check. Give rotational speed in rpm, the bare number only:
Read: 6400
